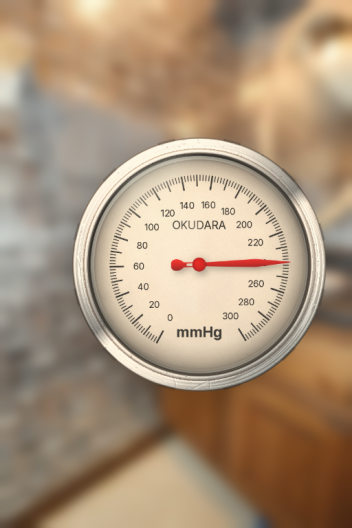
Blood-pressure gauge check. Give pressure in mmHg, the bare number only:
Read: 240
